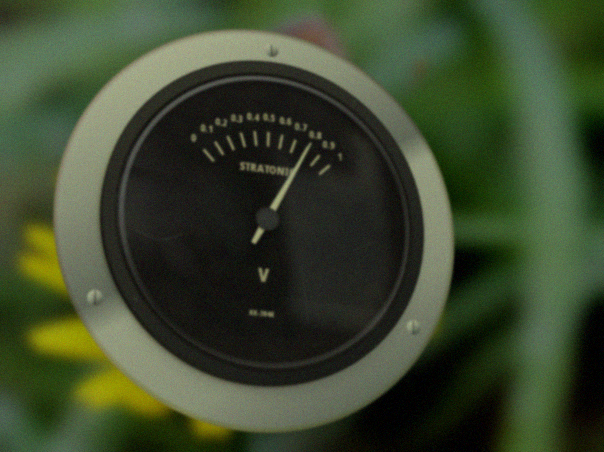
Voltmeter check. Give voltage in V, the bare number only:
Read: 0.8
